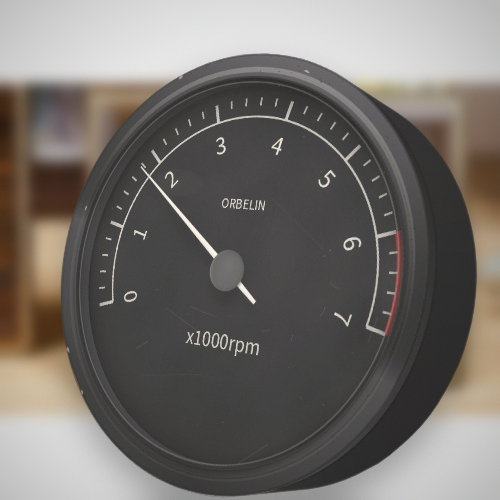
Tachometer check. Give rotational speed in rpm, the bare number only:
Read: 1800
